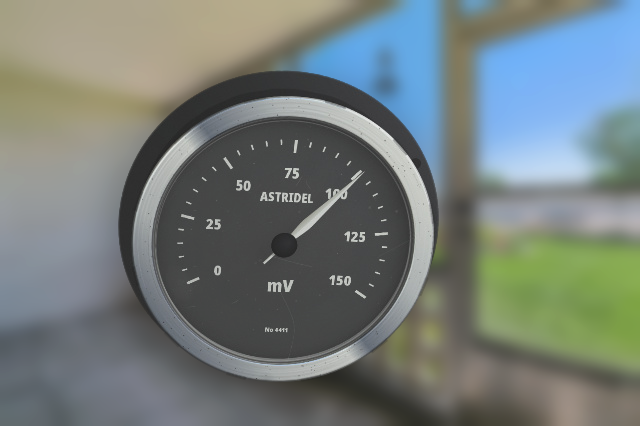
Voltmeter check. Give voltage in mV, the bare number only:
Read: 100
